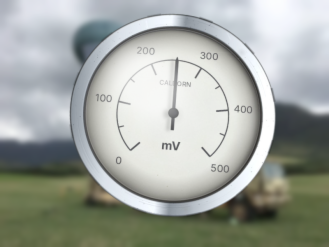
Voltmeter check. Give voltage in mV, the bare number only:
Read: 250
